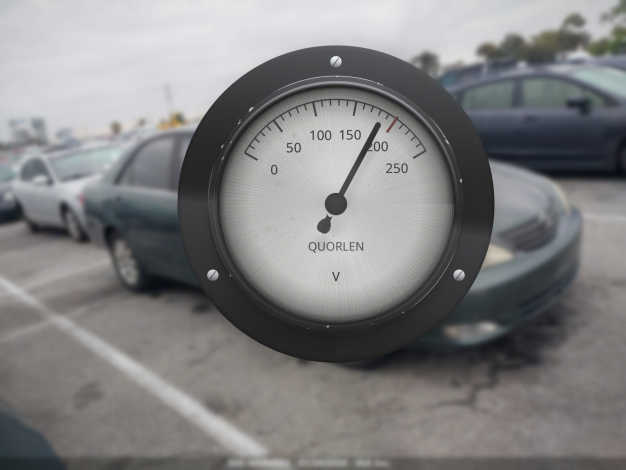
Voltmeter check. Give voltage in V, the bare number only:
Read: 185
